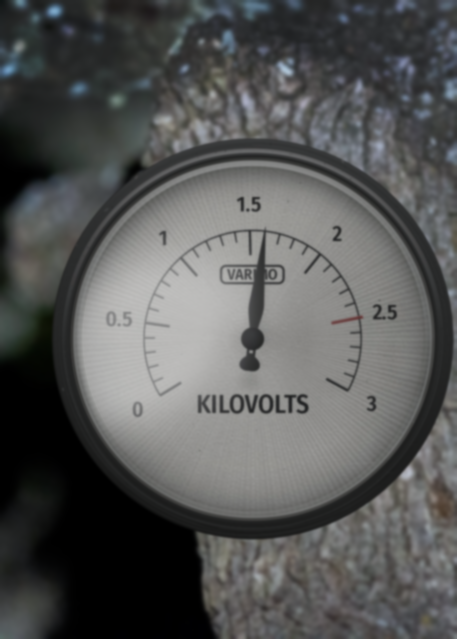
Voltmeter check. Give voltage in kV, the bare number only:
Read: 1.6
